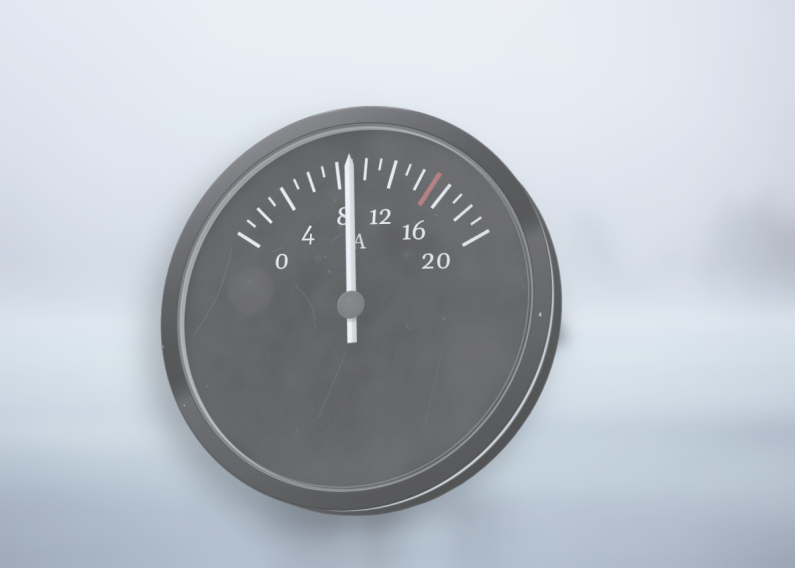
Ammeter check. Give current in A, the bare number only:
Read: 9
